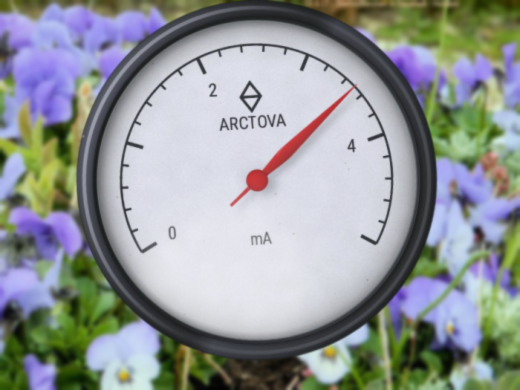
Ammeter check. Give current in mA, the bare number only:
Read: 3.5
